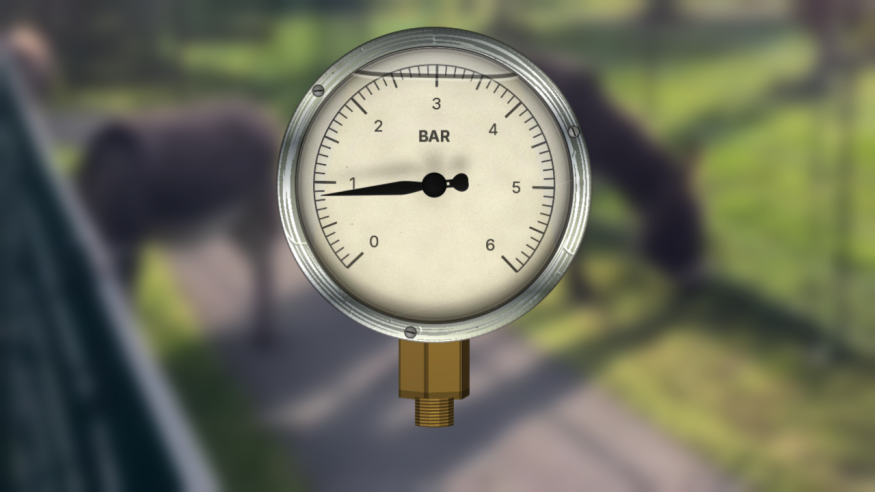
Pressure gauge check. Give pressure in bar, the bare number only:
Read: 0.85
